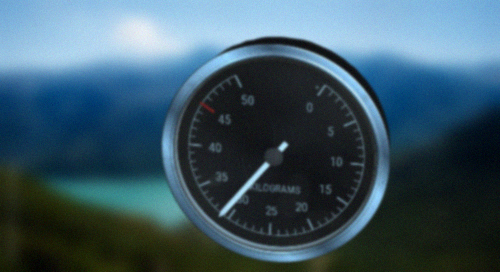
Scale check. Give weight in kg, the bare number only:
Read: 31
